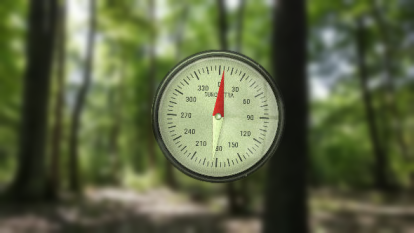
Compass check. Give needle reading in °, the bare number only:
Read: 5
